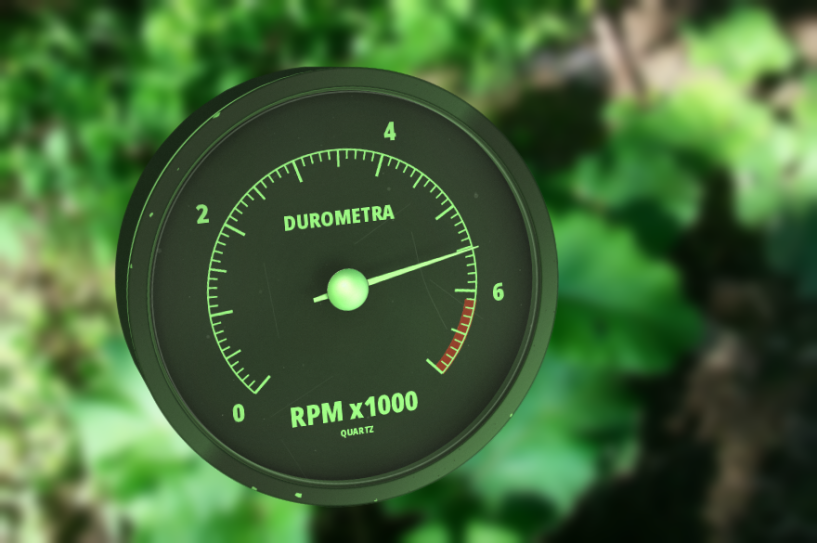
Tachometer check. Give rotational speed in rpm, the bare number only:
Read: 5500
